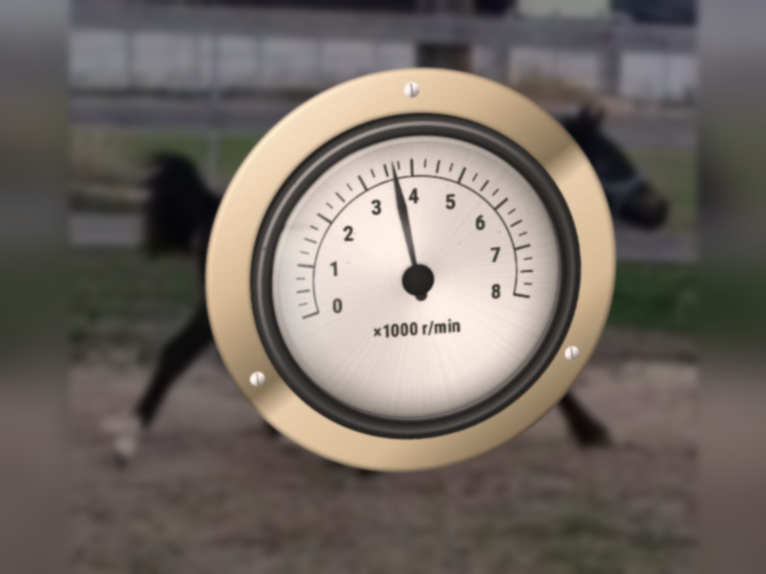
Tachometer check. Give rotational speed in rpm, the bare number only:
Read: 3625
